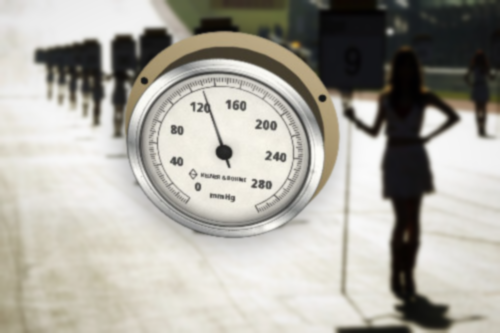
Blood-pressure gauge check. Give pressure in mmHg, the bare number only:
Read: 130
